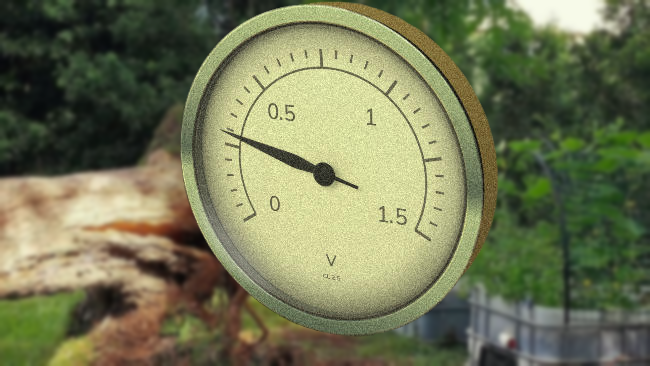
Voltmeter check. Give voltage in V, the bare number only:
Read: 0.3
